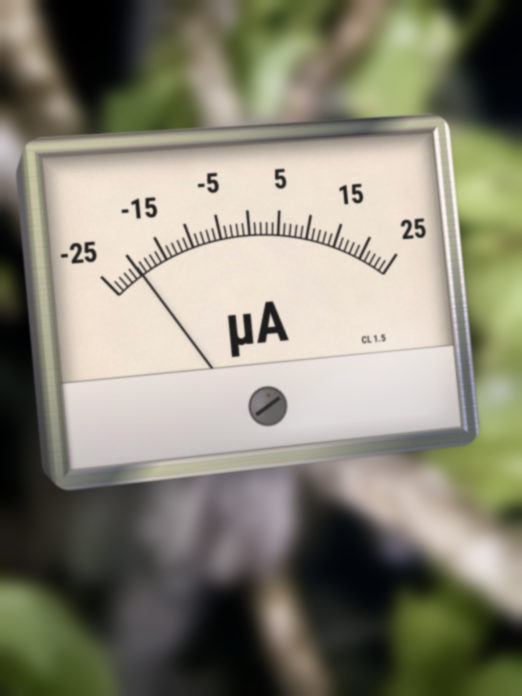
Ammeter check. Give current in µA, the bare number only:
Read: -20
